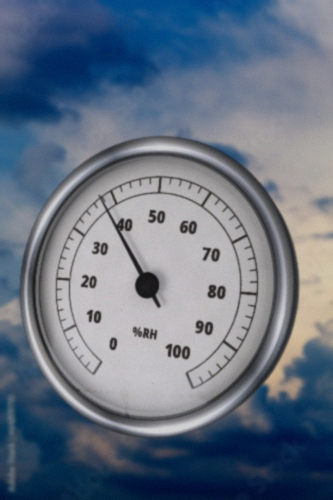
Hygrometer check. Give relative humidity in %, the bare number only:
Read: 38
